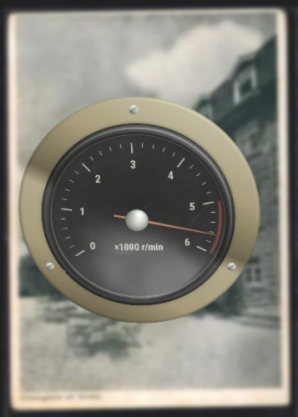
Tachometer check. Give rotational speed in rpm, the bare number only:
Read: 5600
